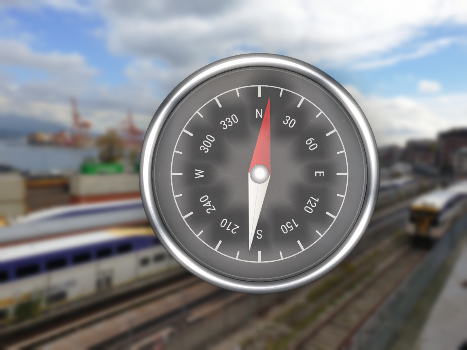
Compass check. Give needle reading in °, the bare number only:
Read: 7.5
